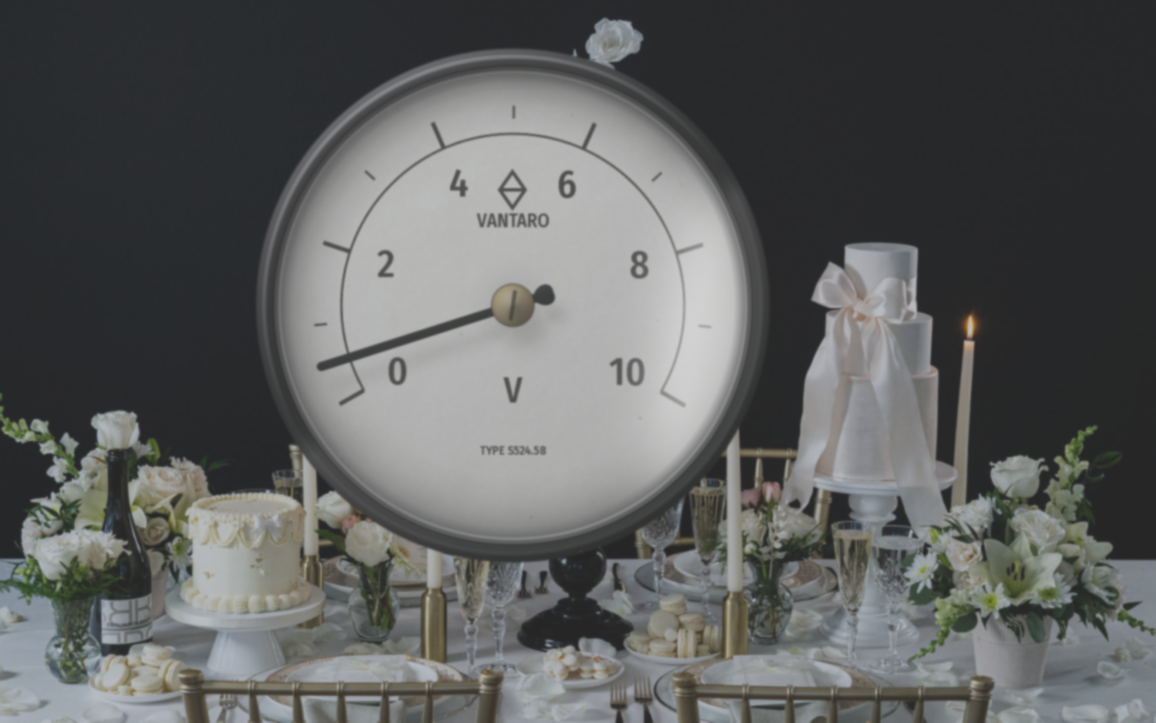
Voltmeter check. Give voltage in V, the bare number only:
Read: 0.5
